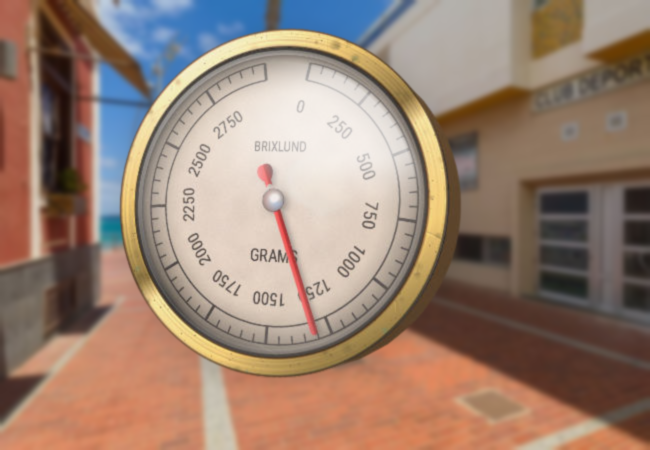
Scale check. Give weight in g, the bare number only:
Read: 1300
